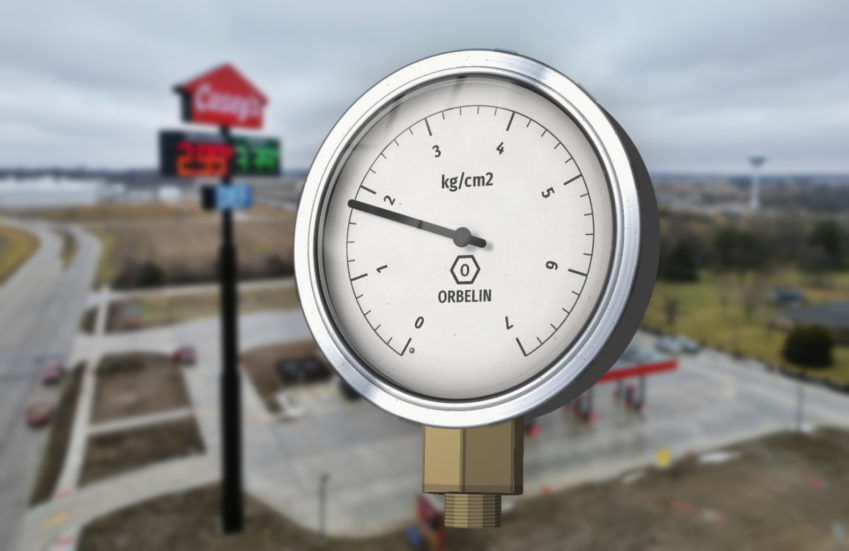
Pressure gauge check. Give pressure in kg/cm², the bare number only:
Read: 1.8
